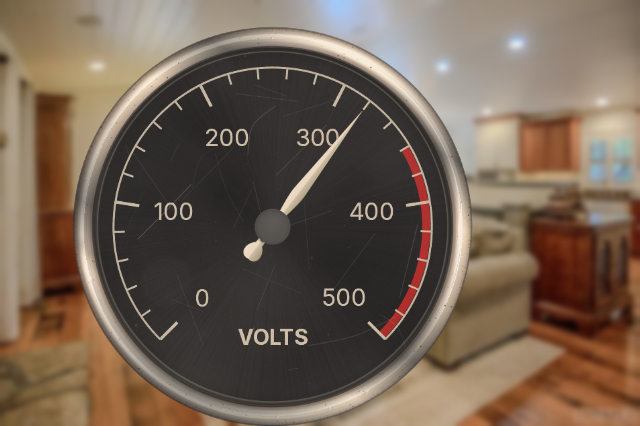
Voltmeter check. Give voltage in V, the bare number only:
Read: 320
